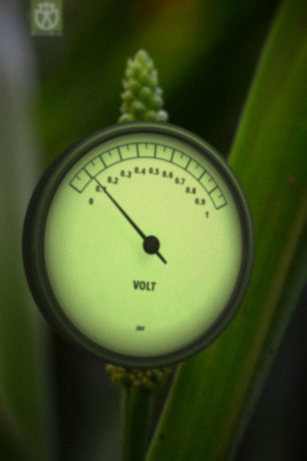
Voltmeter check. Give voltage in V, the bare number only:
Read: 0.1
